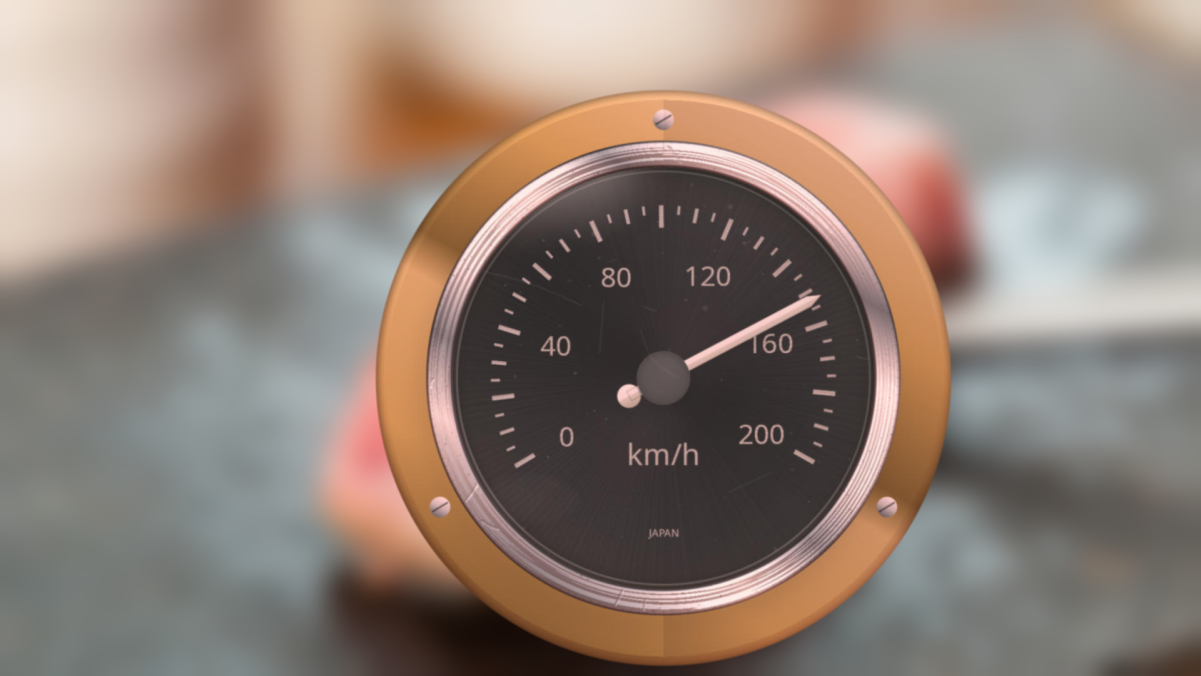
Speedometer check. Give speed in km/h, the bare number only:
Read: 152.5
